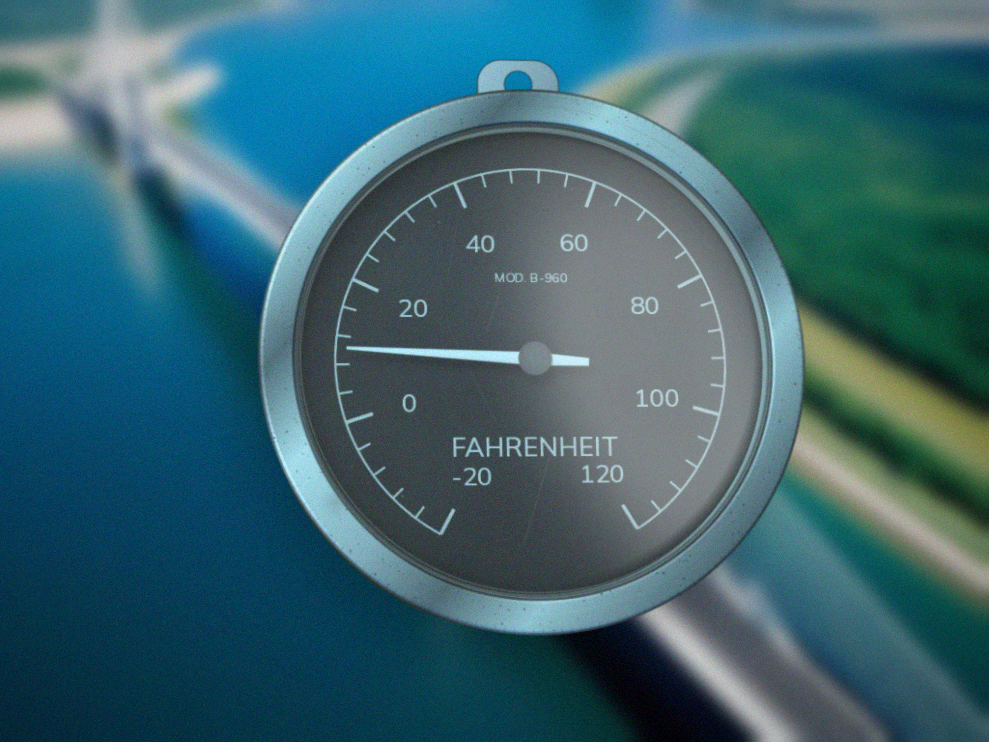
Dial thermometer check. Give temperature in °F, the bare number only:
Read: 10
